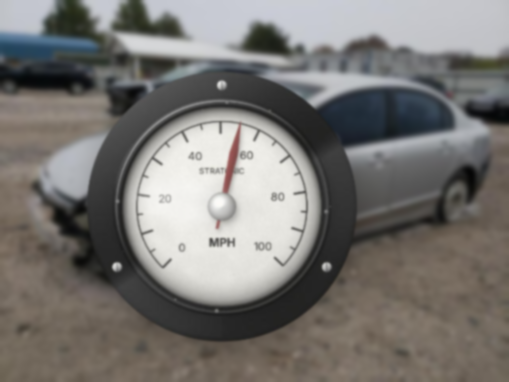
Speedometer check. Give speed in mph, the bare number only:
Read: 55
